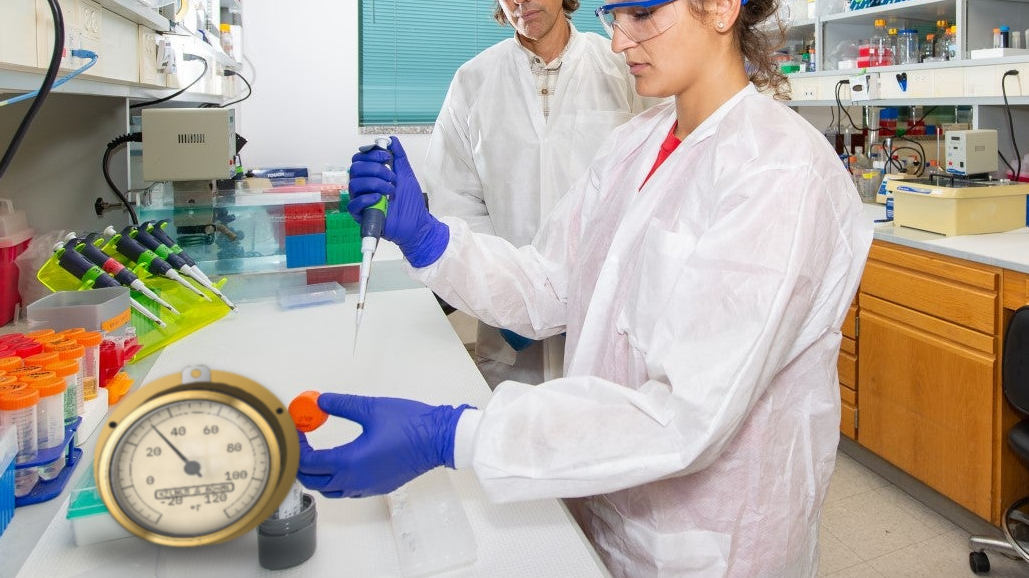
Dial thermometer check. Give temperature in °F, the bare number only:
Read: 32
